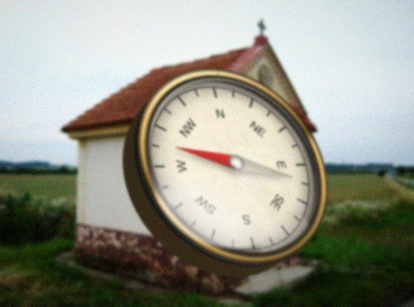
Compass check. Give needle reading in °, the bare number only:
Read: 285
